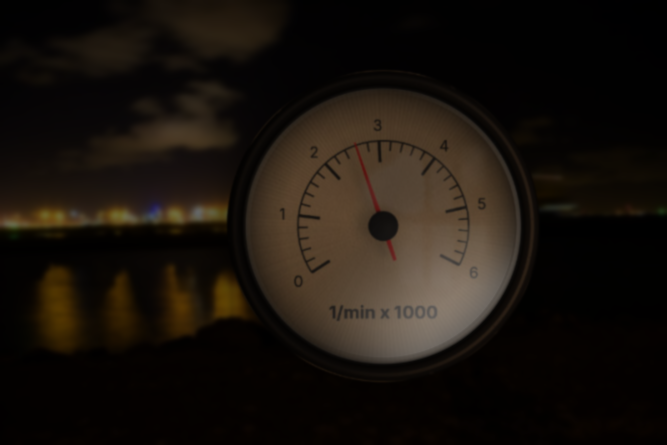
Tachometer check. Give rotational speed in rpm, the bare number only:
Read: 2600
